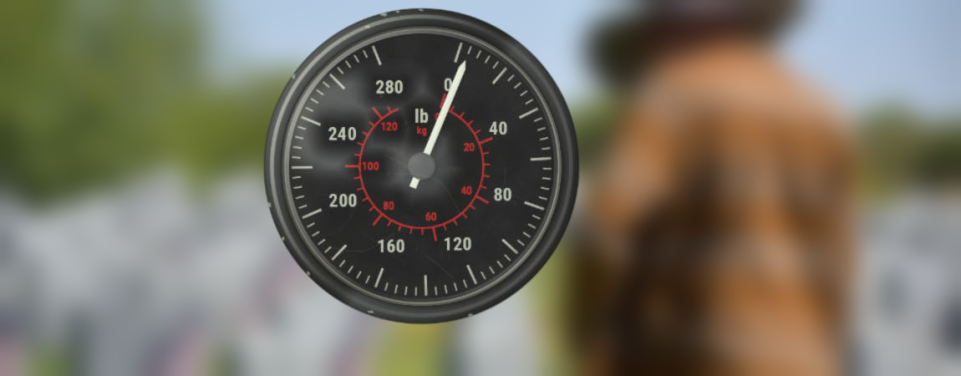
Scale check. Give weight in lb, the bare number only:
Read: 4
